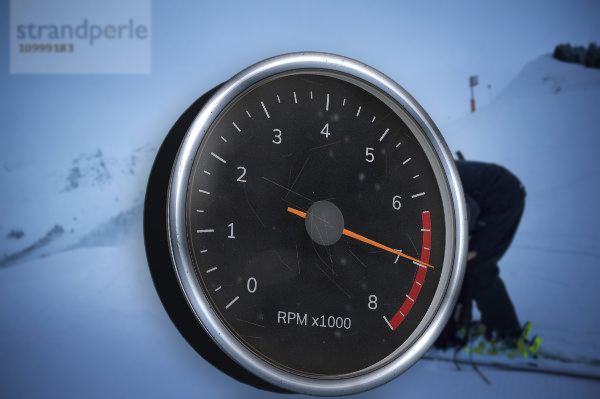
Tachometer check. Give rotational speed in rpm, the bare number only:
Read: 7000
